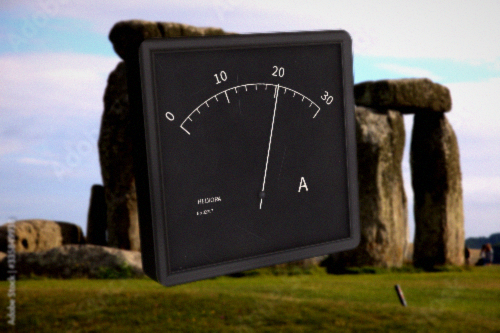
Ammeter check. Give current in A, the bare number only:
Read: 20
